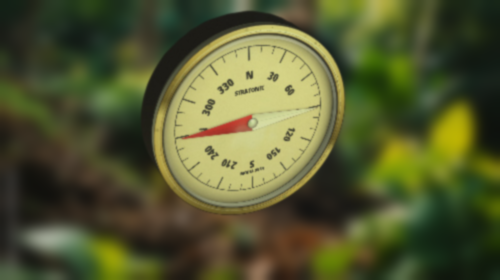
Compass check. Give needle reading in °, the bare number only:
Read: 270
